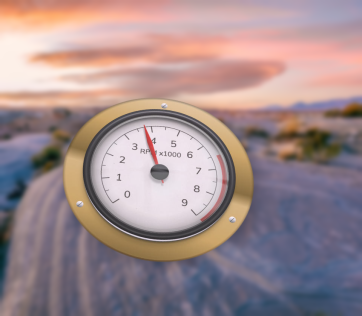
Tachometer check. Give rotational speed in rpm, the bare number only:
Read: 3750
